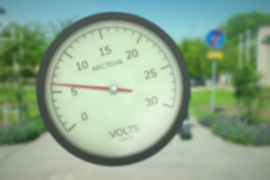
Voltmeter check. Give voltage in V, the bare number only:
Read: 6
